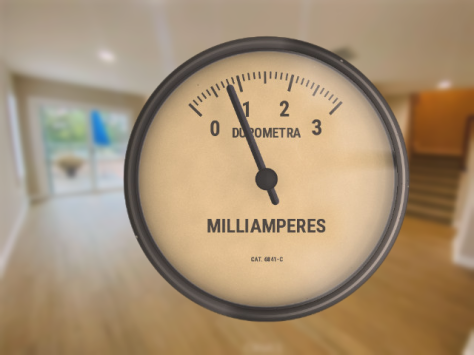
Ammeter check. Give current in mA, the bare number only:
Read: 0.8
